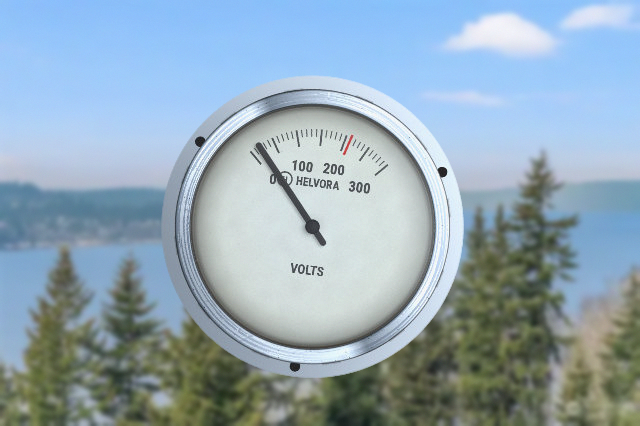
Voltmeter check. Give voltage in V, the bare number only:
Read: 20
